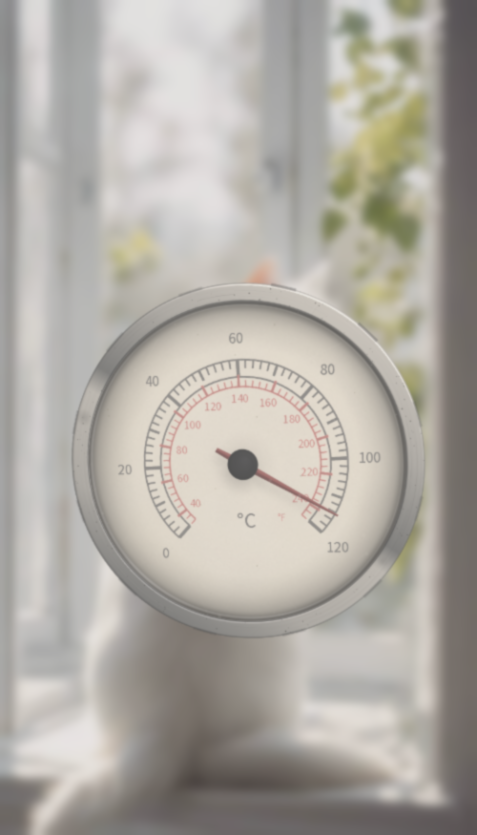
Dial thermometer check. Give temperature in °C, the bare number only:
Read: 114
